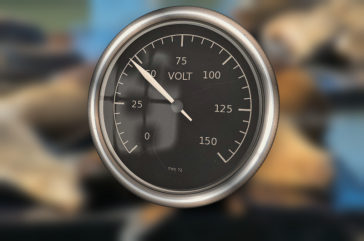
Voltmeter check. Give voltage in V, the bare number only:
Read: 47.5
